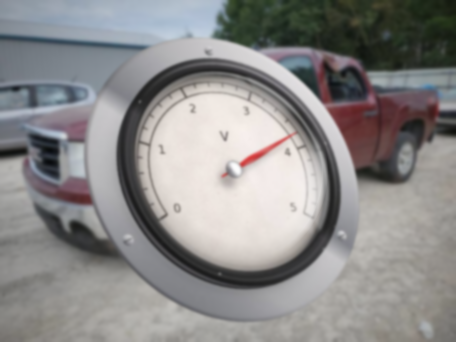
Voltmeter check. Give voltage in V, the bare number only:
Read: 3.8
